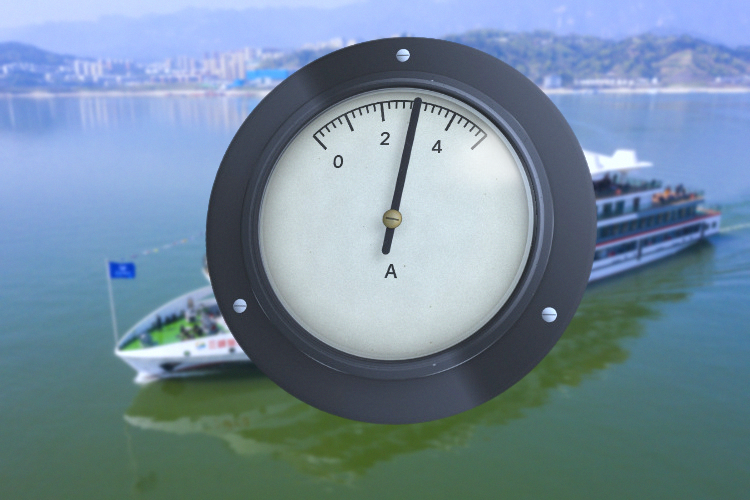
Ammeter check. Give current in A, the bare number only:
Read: 3
